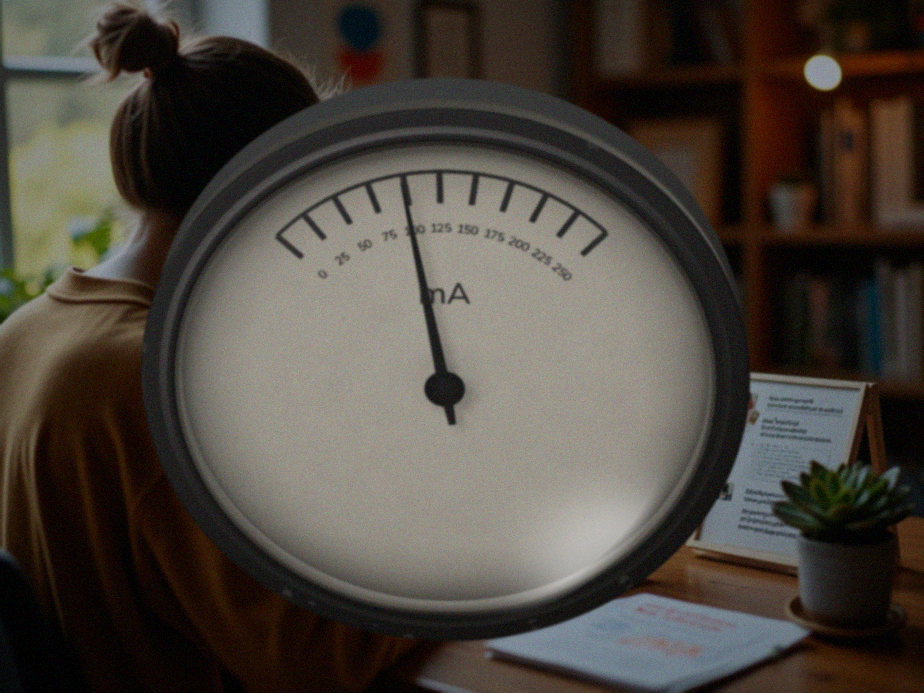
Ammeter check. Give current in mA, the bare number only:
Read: 100
